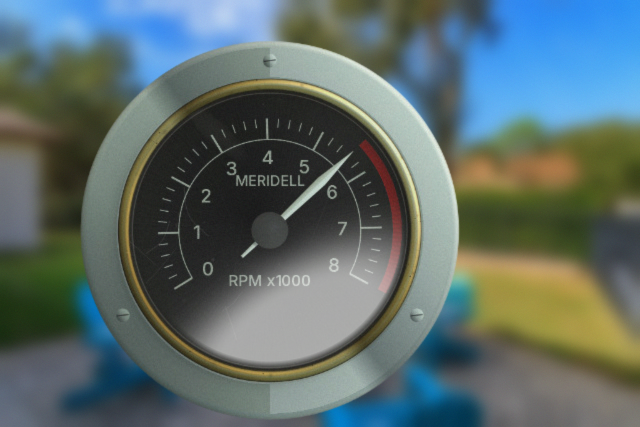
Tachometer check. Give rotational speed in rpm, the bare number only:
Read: 5600
